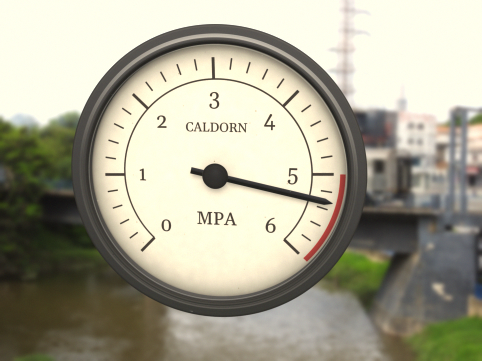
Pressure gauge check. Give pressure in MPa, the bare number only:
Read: 5.3
